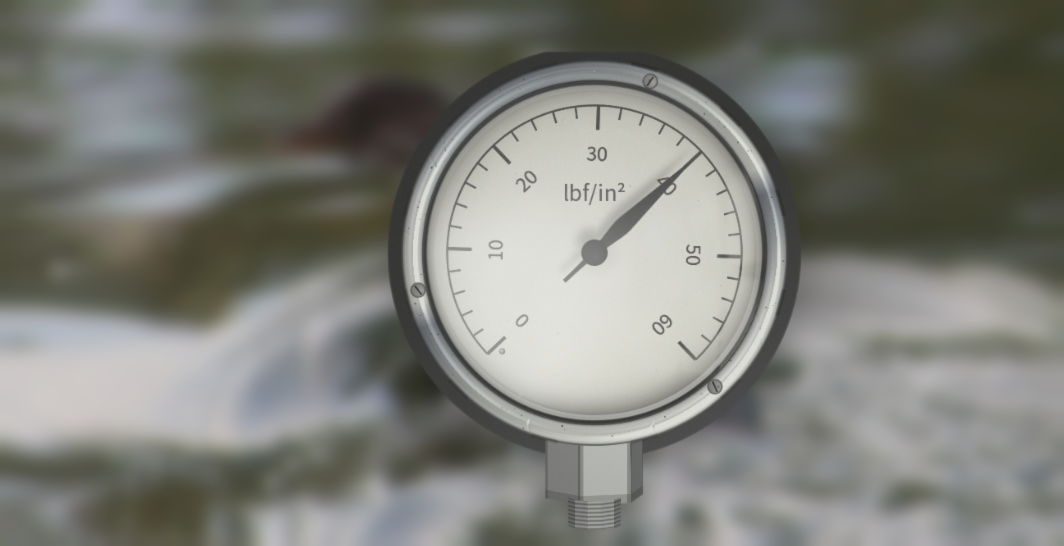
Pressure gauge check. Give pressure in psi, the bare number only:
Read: 40
